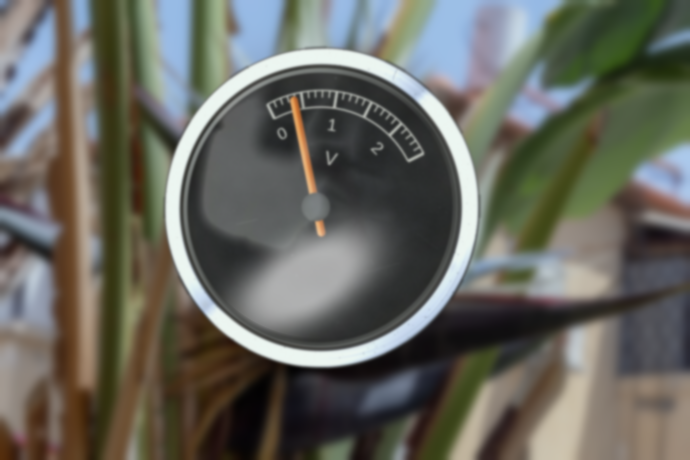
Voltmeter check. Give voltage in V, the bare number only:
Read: 0.4
